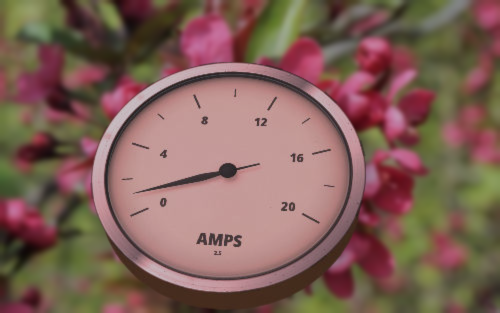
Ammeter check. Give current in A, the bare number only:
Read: 1
